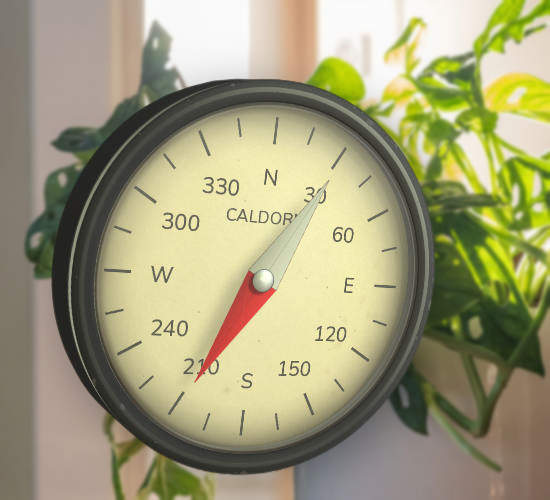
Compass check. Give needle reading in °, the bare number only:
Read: 210
